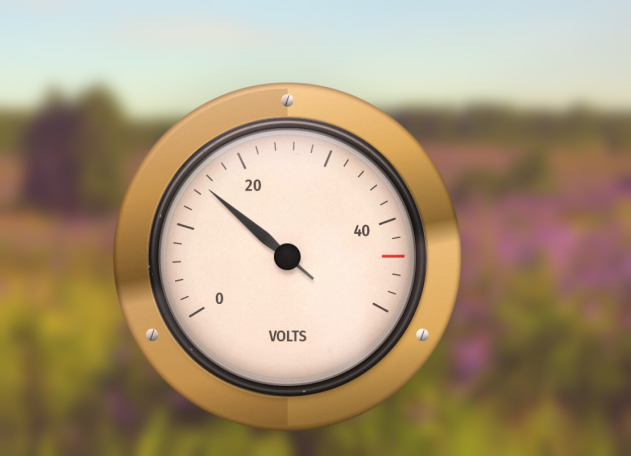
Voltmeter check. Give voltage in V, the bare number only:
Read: 15
